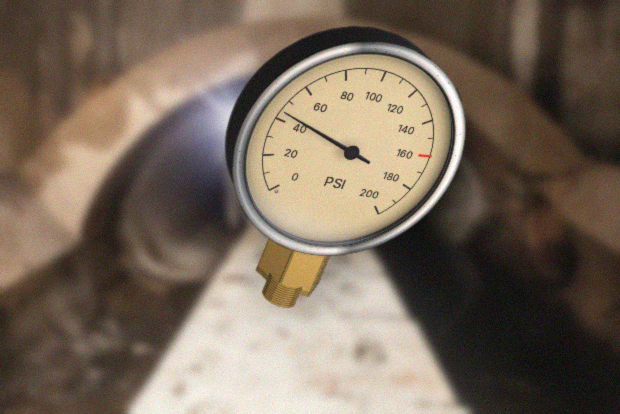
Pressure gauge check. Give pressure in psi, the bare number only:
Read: 45
